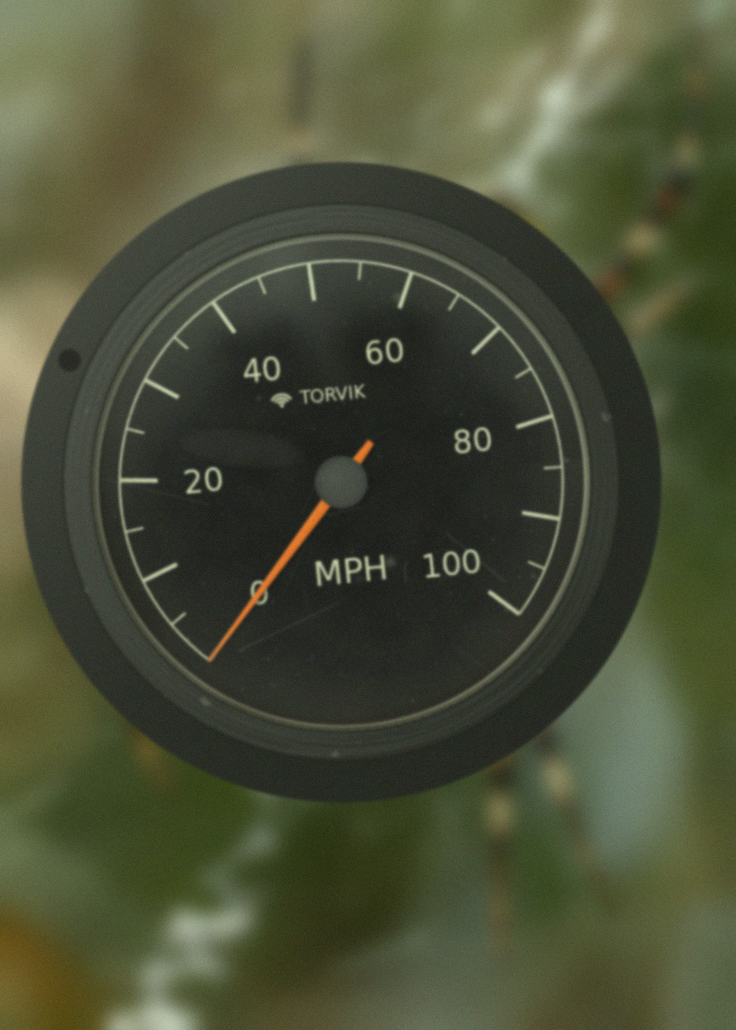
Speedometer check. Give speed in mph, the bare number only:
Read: 0
